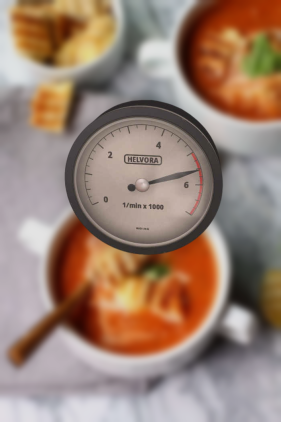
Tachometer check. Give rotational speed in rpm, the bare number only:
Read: 5500
